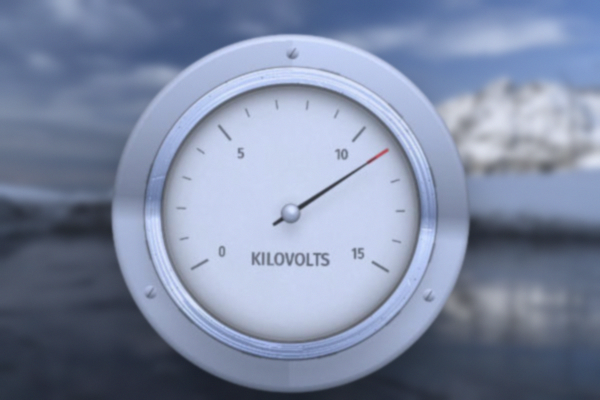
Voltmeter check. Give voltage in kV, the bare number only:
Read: 11
